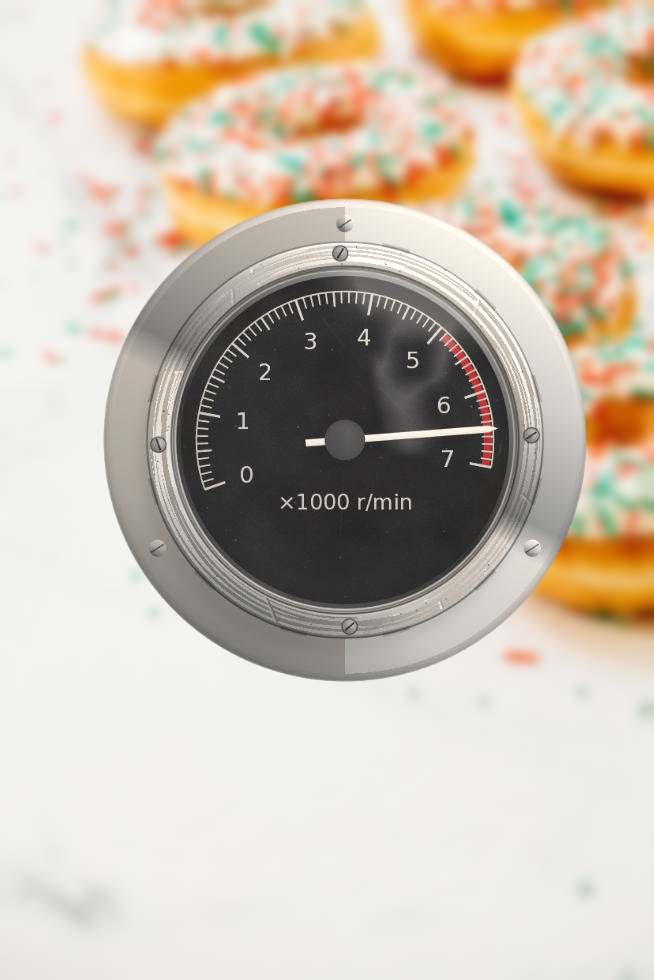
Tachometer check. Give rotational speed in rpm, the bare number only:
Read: 6500
